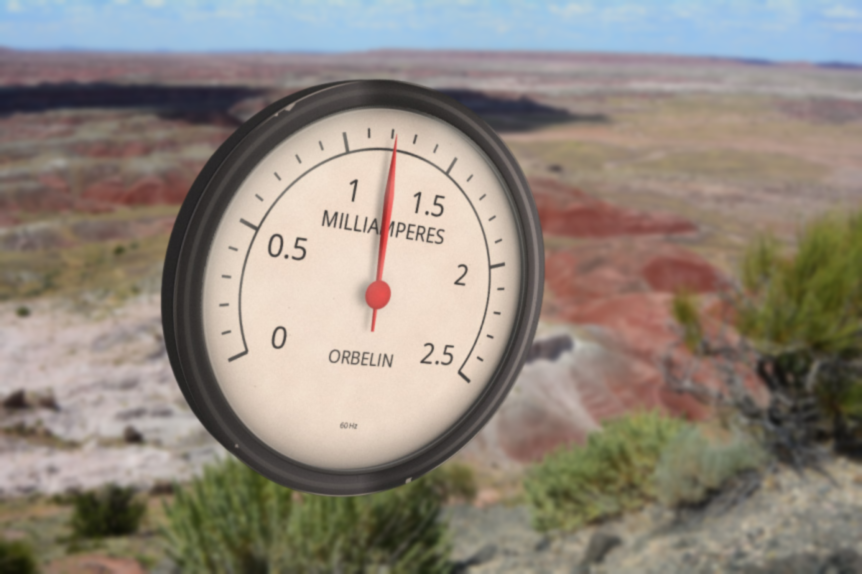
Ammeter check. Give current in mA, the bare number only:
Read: 1.2
